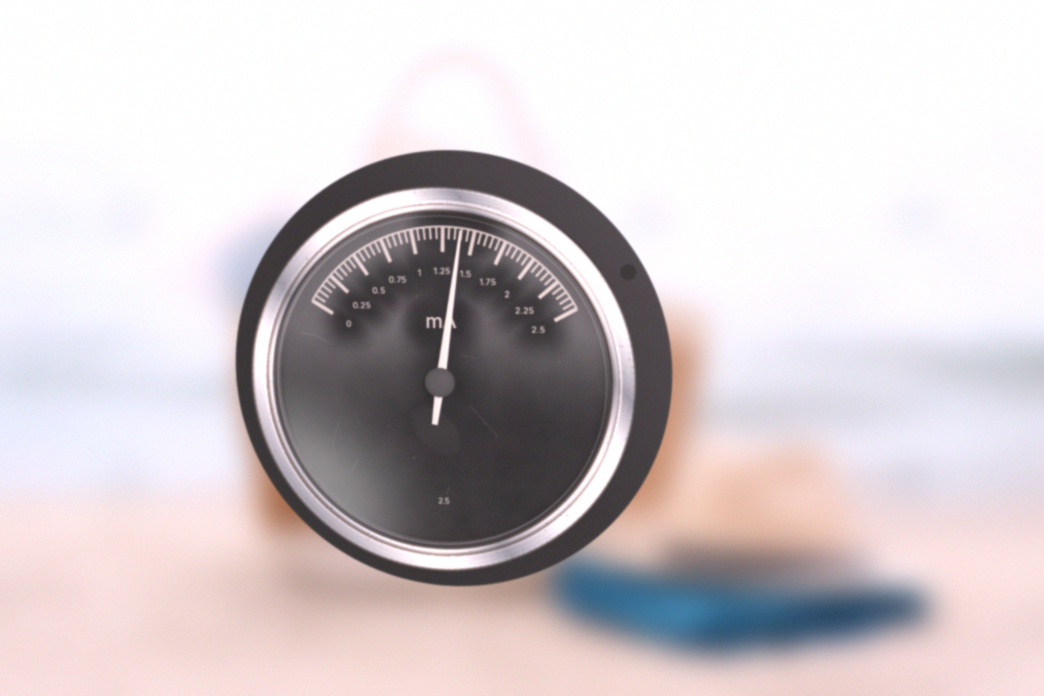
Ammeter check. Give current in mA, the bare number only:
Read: 1.4
